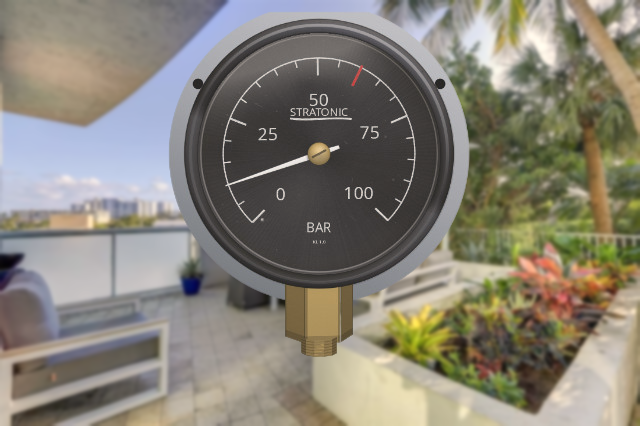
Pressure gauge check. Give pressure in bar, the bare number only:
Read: 10
